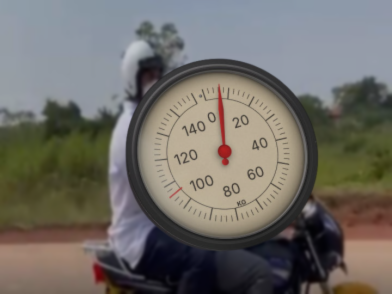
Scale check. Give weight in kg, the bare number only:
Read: 6
